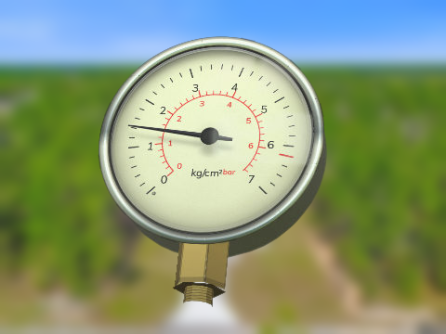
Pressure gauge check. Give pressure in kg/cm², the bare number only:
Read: 1.4
